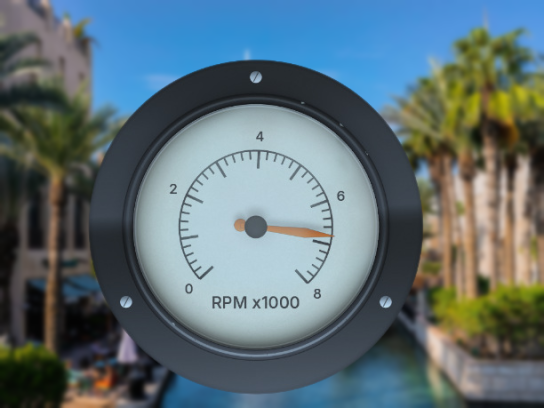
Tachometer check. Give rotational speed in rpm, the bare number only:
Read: 6800
